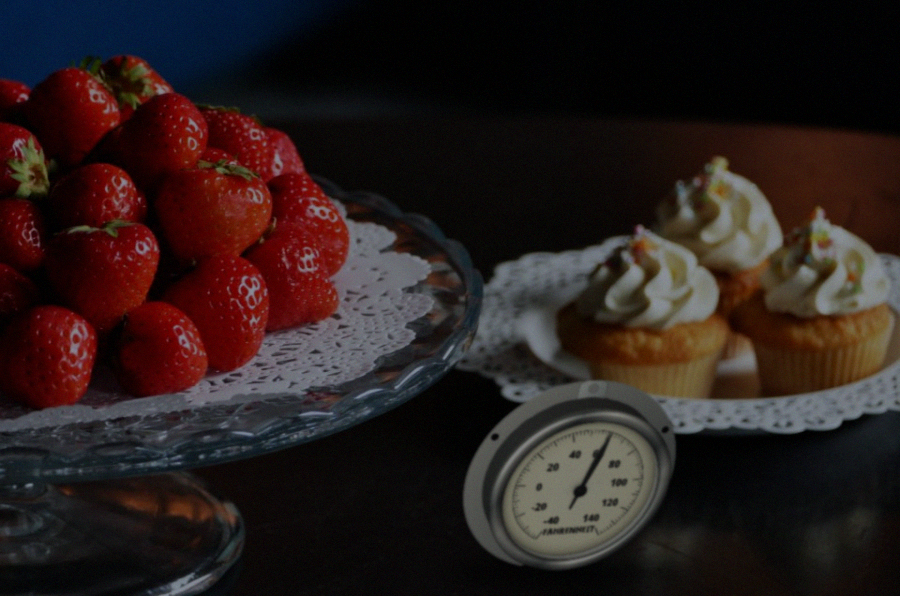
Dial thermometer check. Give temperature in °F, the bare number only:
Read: 60
